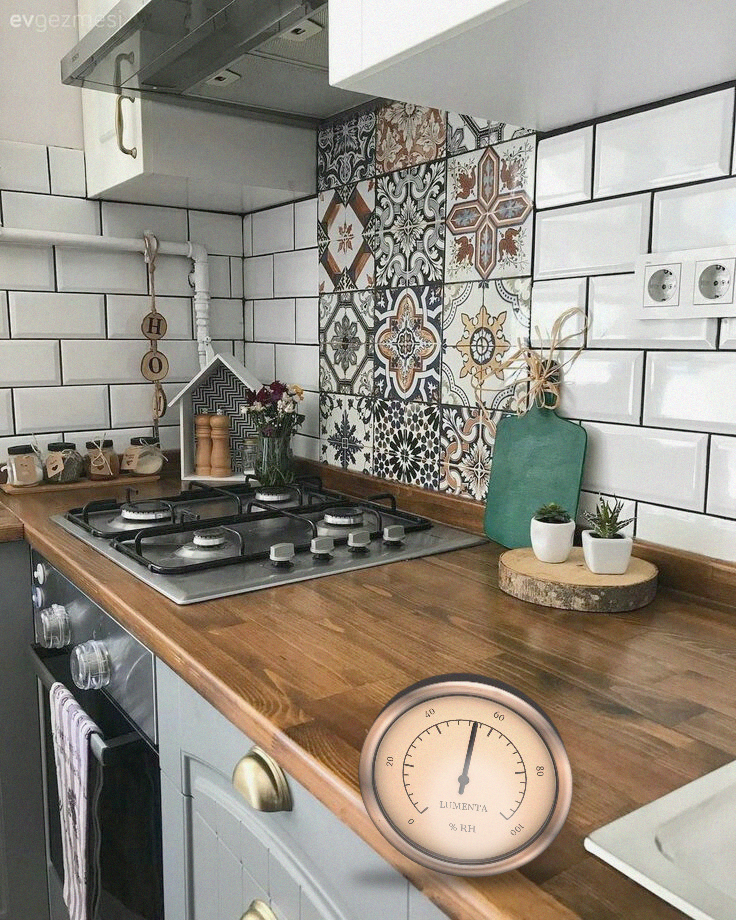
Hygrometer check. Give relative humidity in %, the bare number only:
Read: 54
